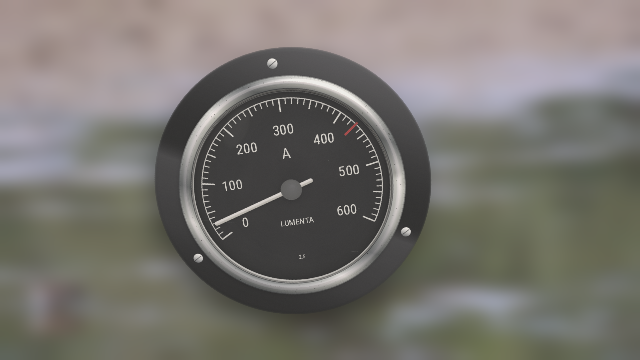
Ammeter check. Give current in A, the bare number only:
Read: 30
